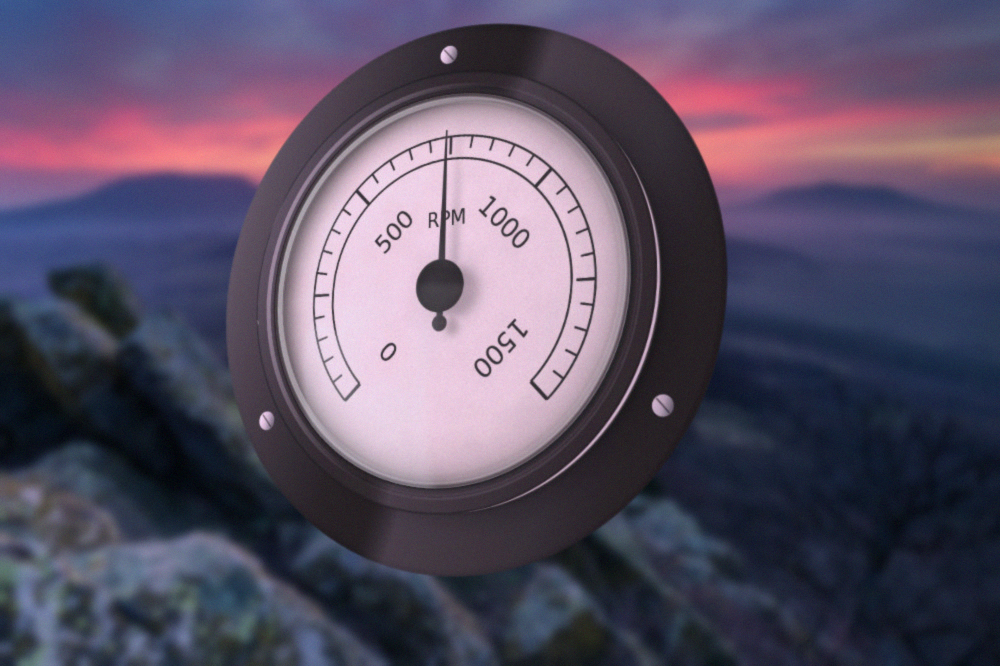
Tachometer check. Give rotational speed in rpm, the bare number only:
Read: 750
